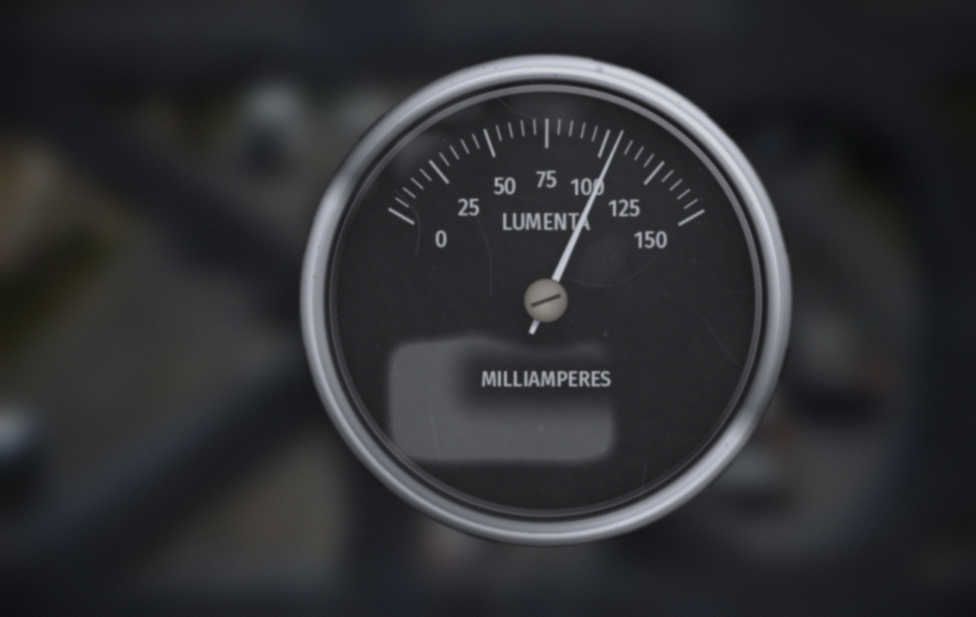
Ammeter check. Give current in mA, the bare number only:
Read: 105
